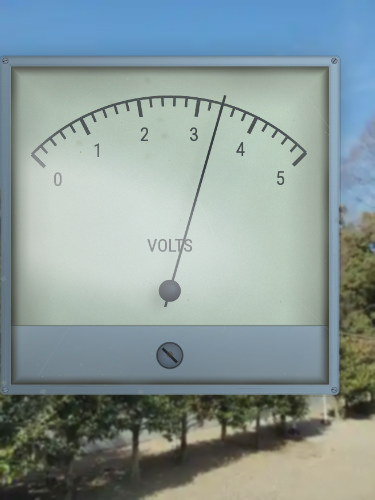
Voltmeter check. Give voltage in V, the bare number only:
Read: 3.4
